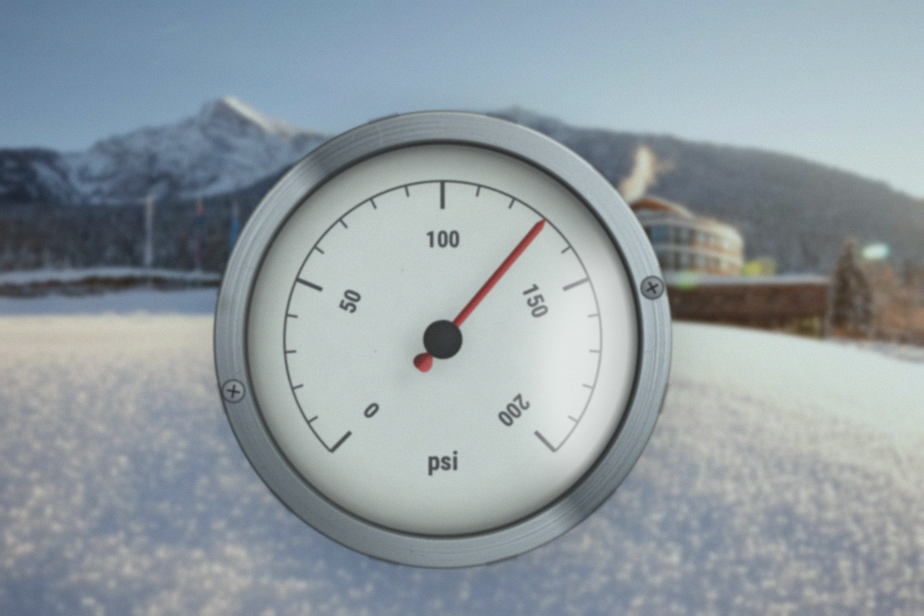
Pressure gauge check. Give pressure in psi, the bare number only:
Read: 130
